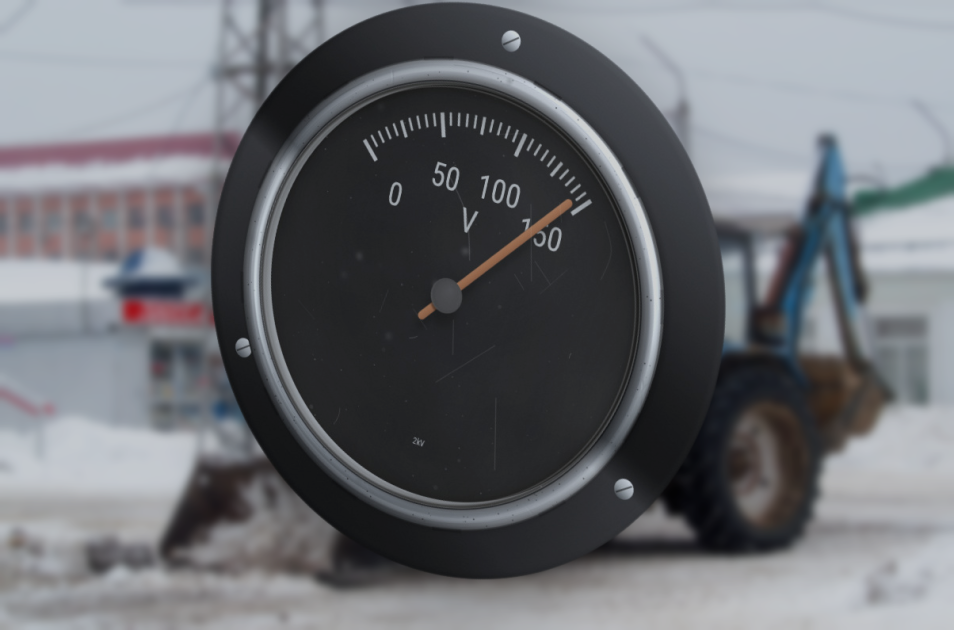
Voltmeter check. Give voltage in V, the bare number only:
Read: 145
